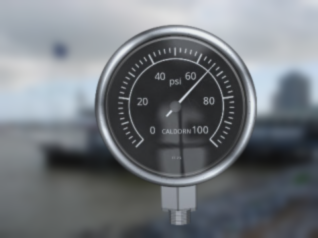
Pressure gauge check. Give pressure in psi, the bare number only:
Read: 66
